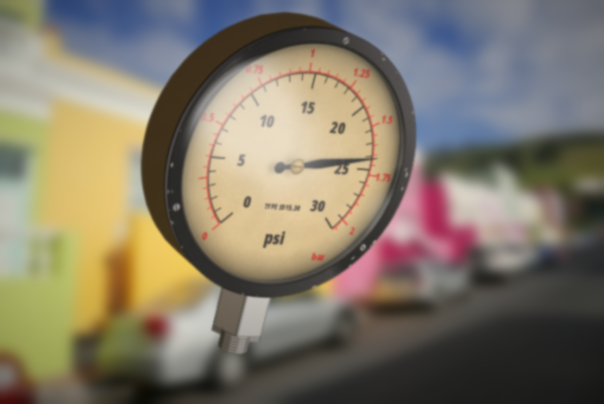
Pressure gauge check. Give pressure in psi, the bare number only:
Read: 24
